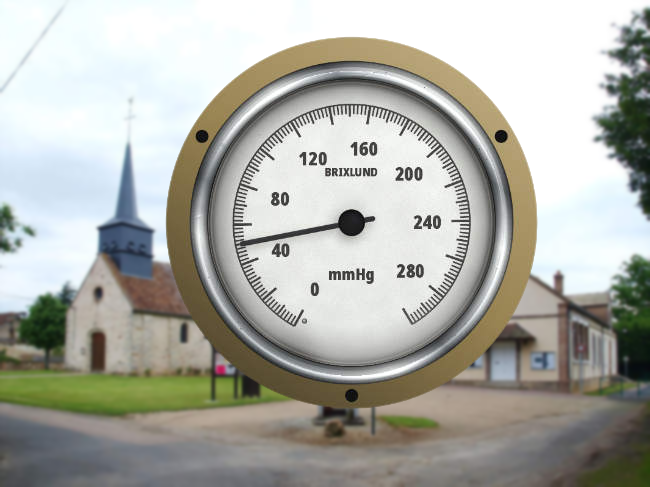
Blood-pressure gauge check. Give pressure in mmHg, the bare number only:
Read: 50
